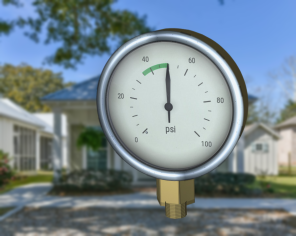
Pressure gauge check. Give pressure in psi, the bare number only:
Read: 50
